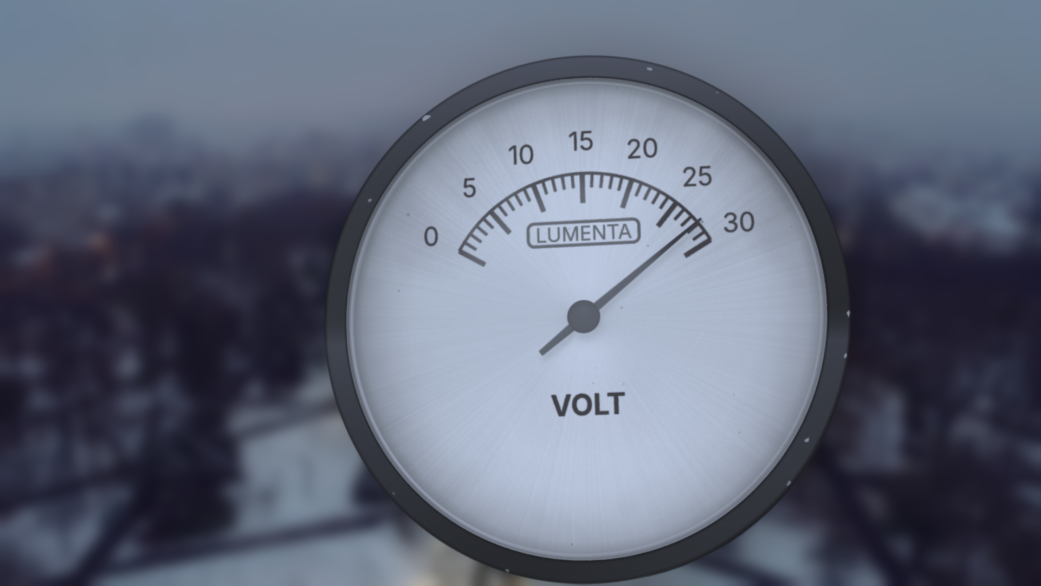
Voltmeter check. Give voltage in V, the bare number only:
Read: 28
